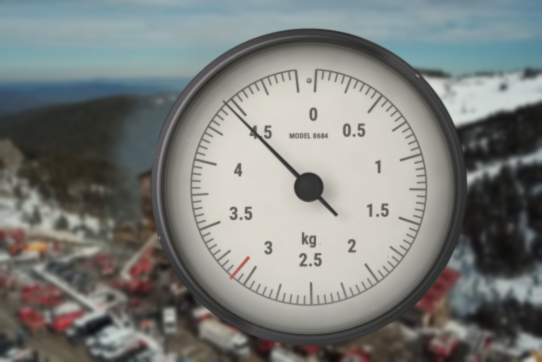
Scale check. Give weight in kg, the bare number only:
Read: 4.45
